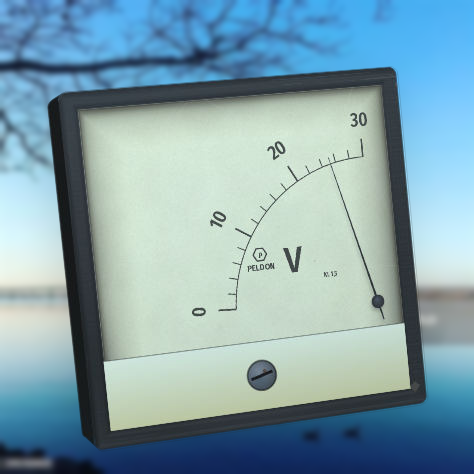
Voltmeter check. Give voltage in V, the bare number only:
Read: 25
